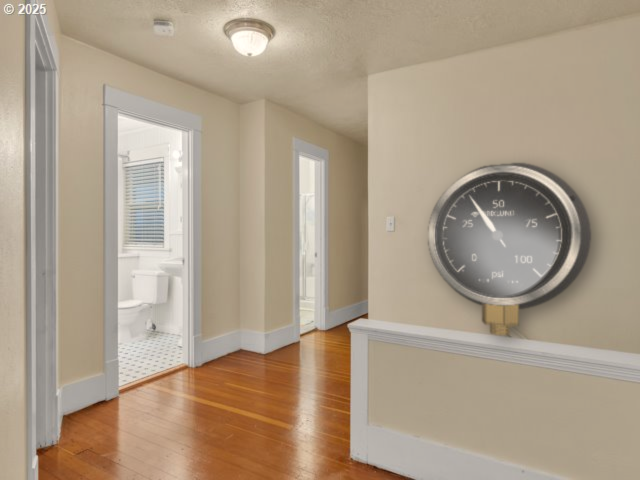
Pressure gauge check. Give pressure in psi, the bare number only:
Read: 37.5
